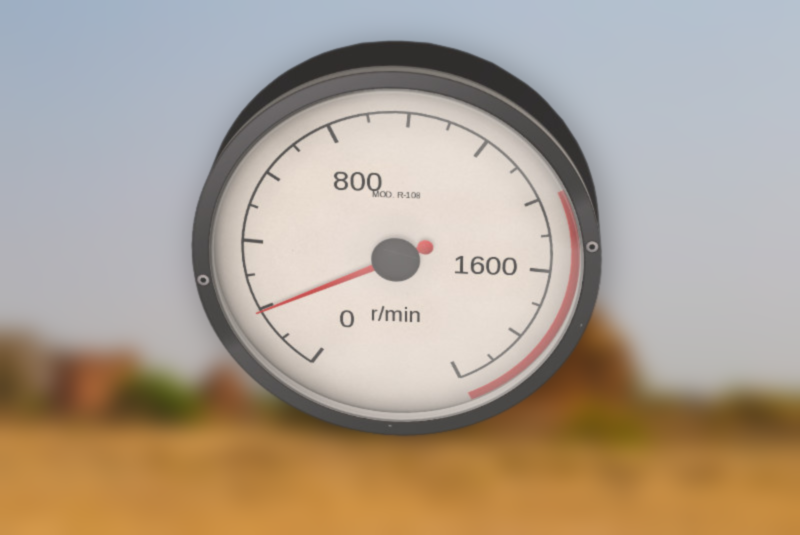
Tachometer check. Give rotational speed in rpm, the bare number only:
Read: 200
